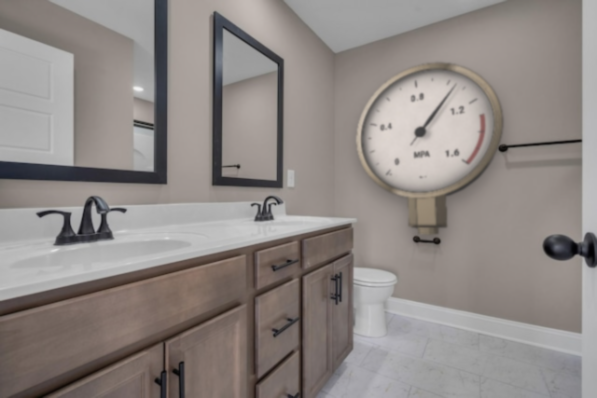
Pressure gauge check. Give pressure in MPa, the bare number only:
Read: 1.05
